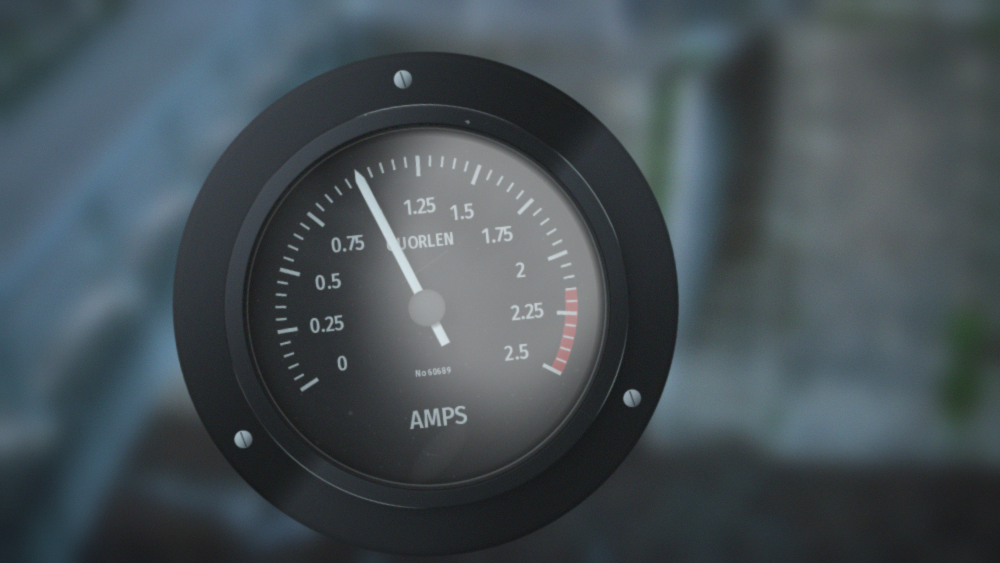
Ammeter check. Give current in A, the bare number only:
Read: 1
